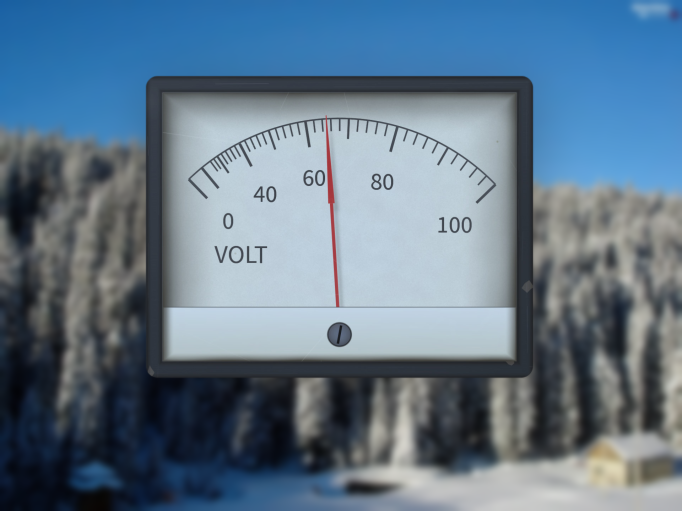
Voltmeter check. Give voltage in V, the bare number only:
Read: 65
